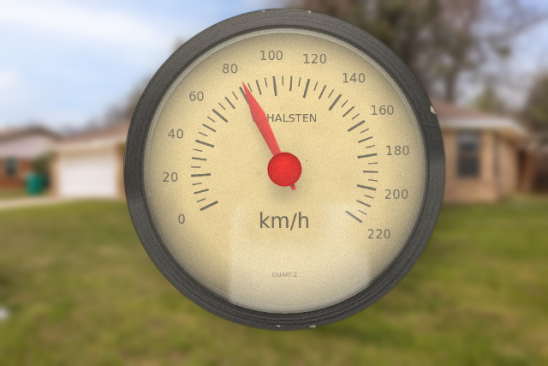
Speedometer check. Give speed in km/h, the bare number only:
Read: 82.5
